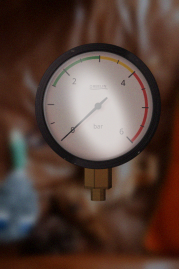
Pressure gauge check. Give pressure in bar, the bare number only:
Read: 0
